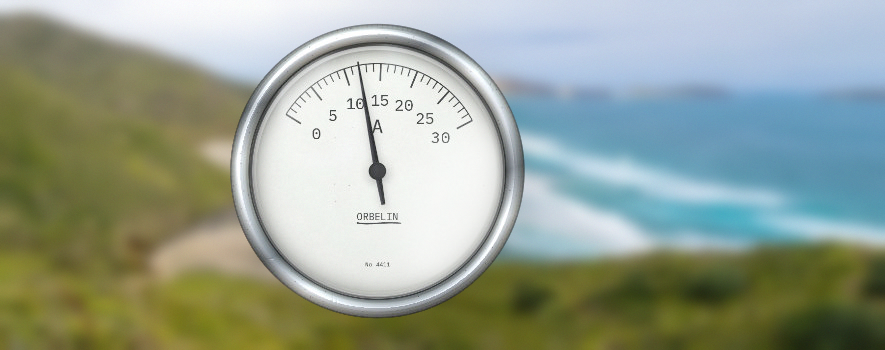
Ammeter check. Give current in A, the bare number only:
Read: 12
